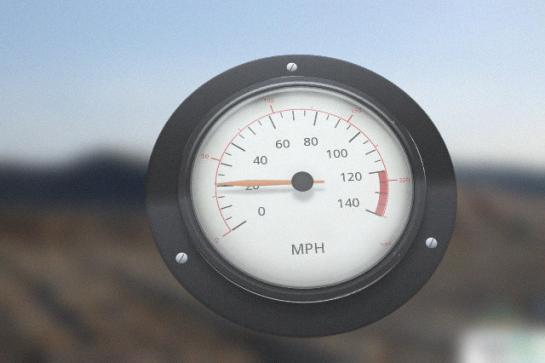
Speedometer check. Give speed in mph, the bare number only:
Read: 20
